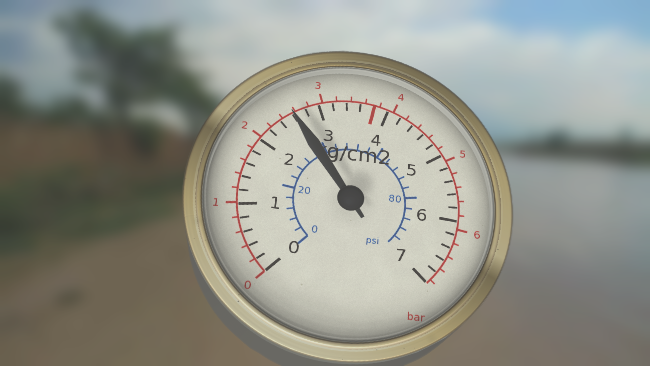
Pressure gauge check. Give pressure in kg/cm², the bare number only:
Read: 2.6
